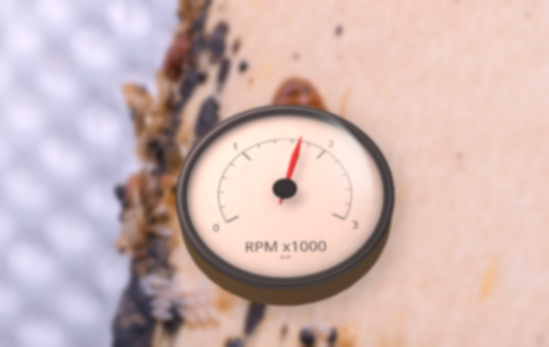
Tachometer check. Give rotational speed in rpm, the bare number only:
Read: 1700
